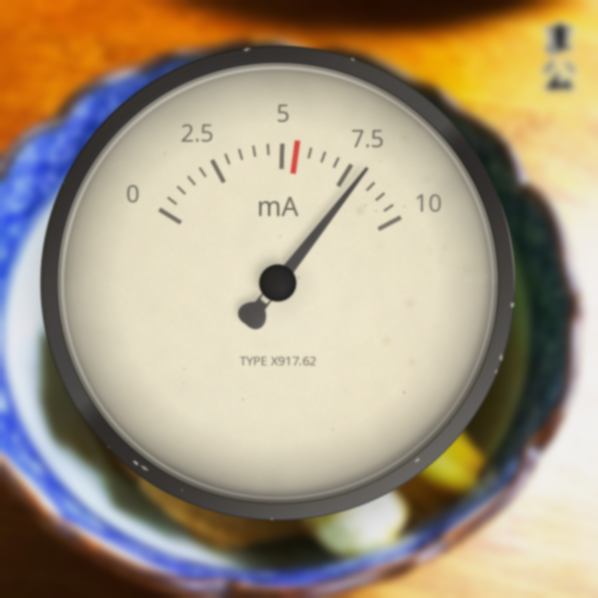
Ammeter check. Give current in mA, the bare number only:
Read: 8
